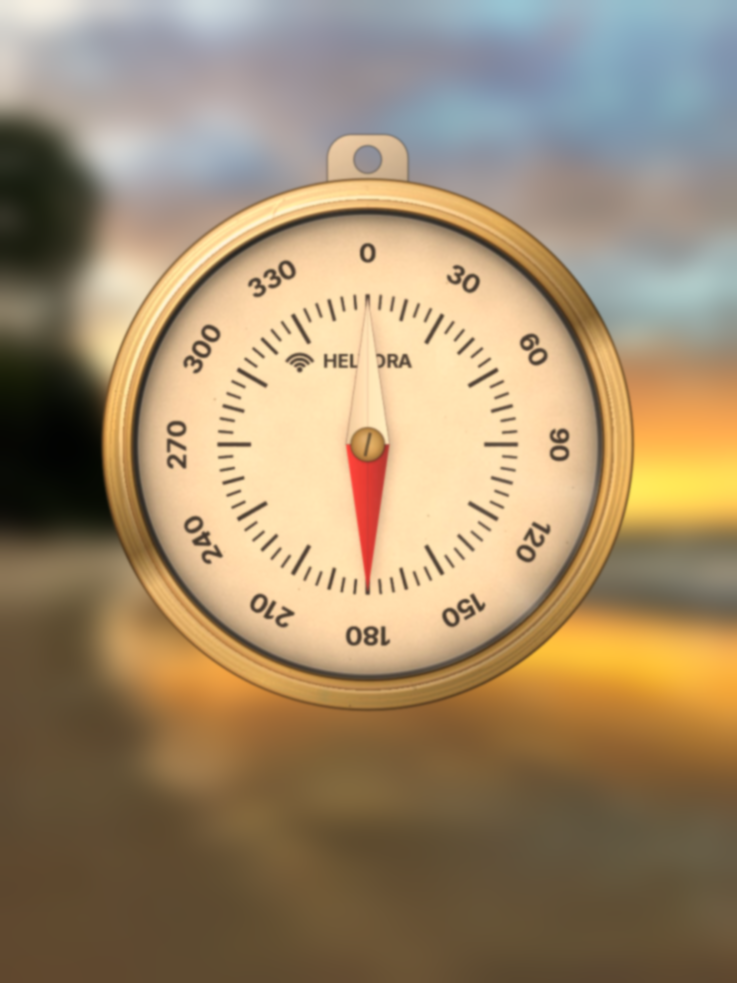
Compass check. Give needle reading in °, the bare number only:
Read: 180
